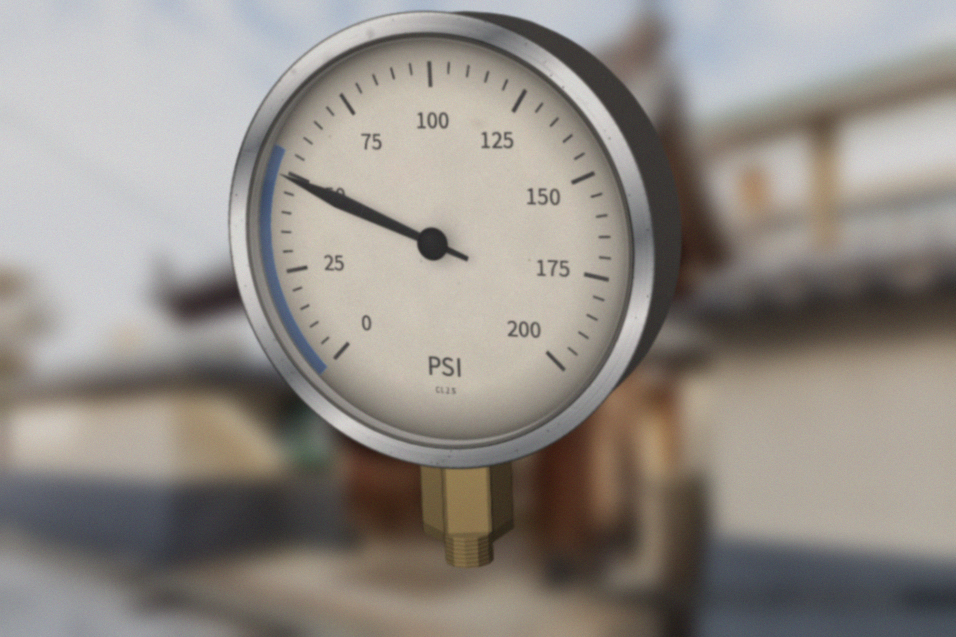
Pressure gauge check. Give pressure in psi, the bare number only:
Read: 50
